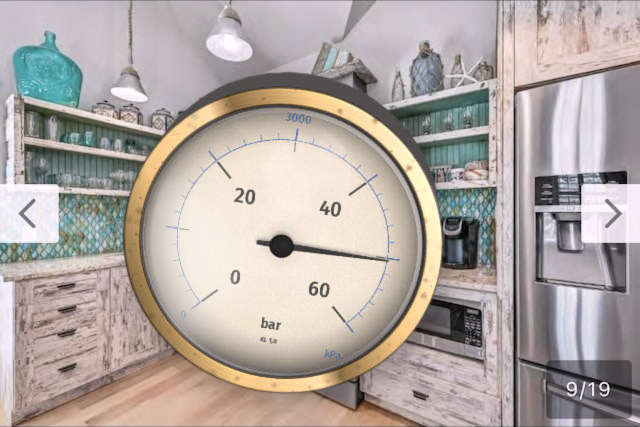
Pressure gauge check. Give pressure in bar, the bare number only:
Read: 50
